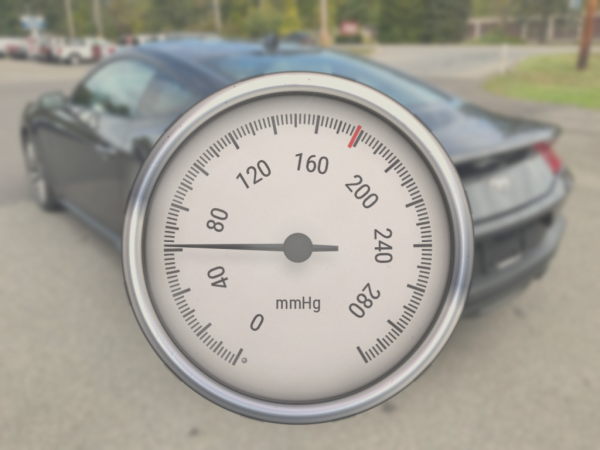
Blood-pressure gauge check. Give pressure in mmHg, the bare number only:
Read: 62
